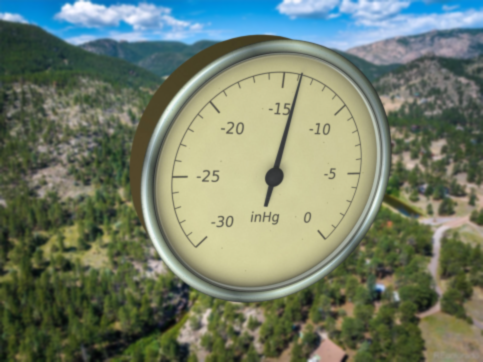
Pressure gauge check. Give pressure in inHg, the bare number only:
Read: -14
